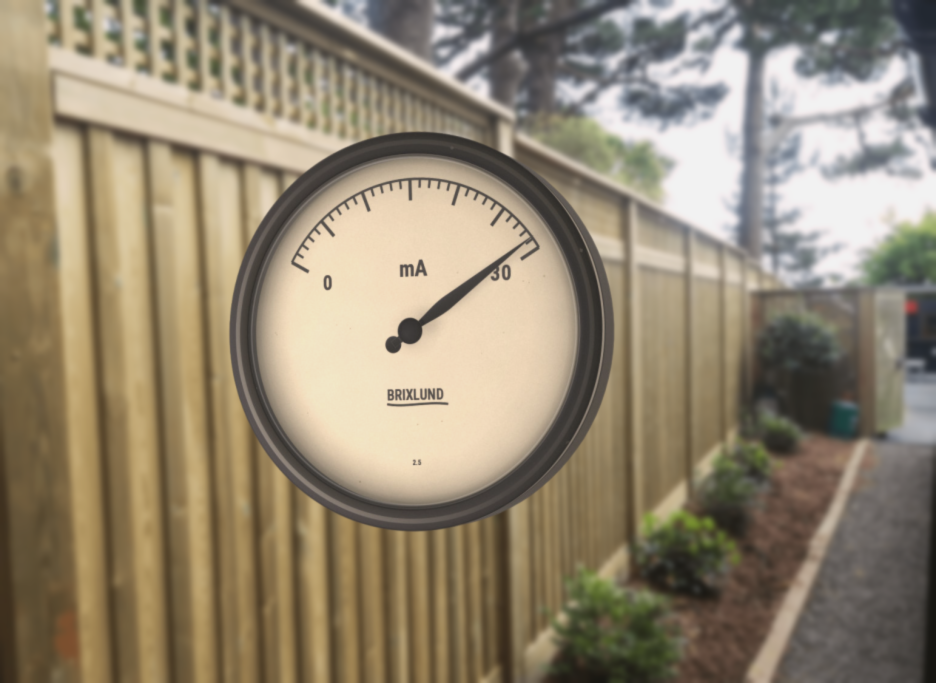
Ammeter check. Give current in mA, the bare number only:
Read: 29
